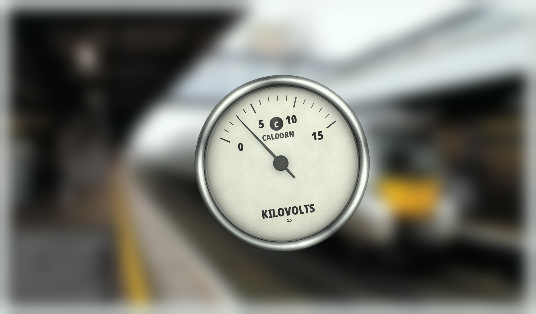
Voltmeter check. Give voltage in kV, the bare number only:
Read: 3
